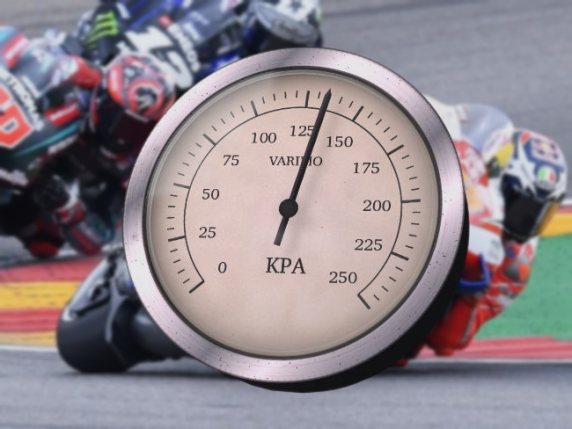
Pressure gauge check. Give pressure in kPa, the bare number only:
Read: 135
